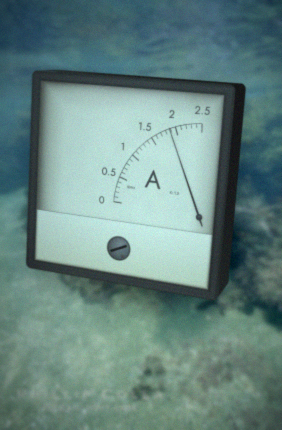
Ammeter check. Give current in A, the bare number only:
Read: 1.9
